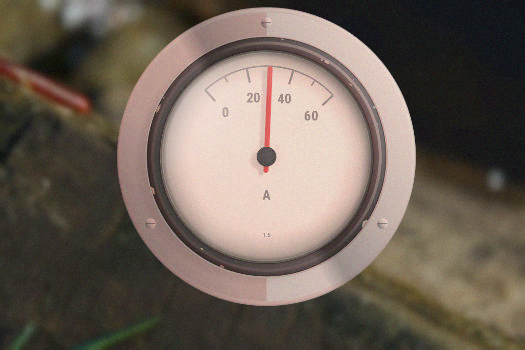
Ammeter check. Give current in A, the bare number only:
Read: 30
